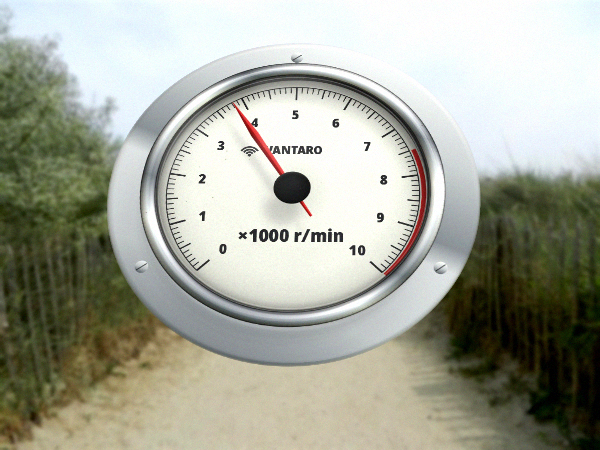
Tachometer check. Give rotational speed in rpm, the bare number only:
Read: 3800
